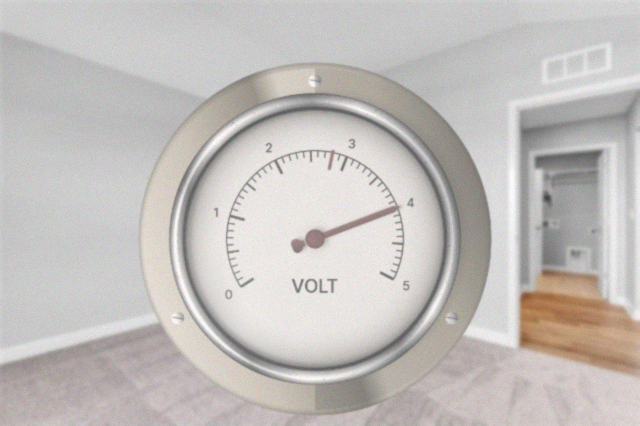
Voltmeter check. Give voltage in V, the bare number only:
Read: 4
